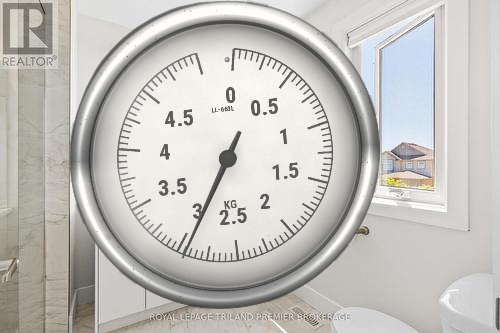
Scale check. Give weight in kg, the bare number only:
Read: 2.95
